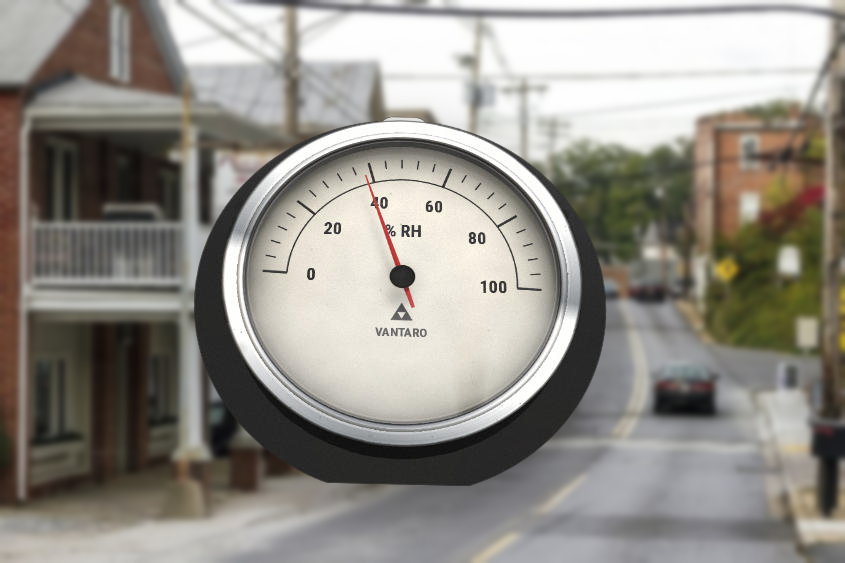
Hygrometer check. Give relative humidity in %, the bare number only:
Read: 38
